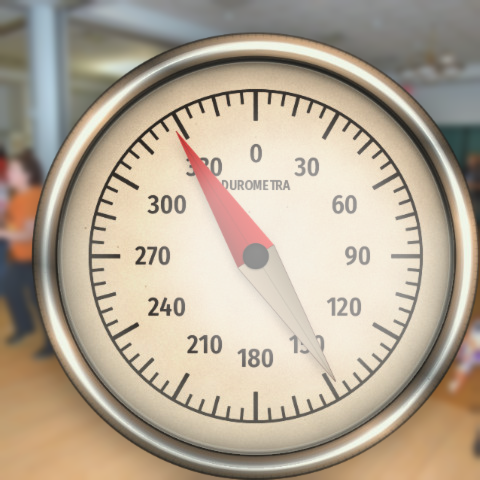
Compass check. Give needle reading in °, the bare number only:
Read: 327.5
